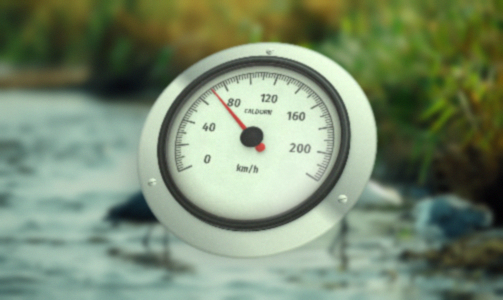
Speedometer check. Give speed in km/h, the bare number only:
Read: 70
